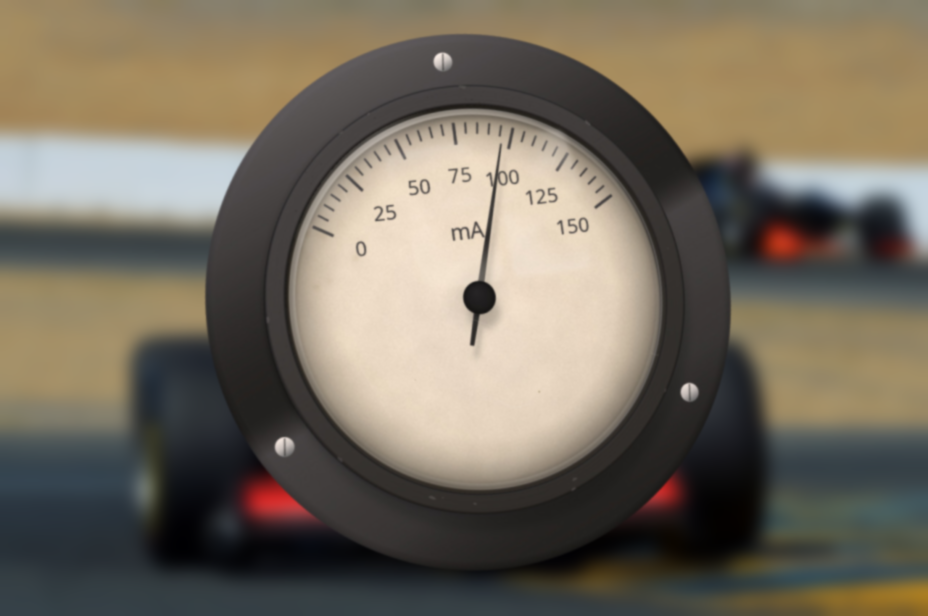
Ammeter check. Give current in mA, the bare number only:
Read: 95
